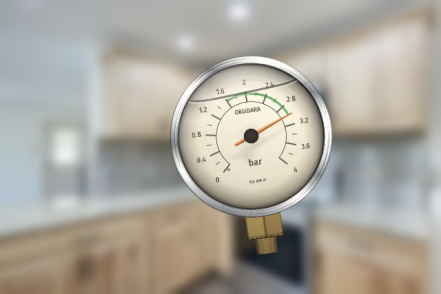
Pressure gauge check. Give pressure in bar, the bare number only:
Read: 3
